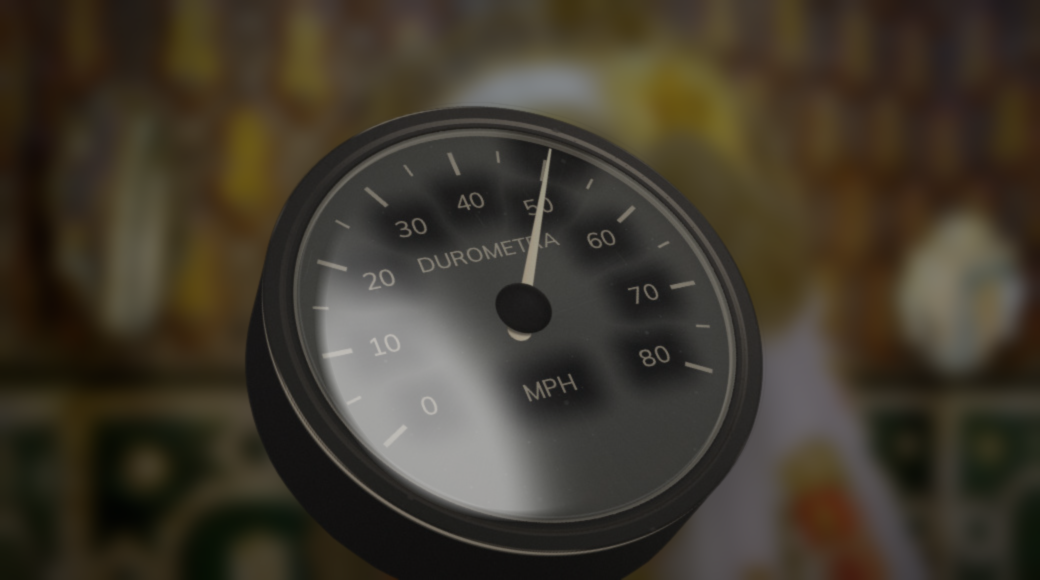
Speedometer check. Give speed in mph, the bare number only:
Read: 50
